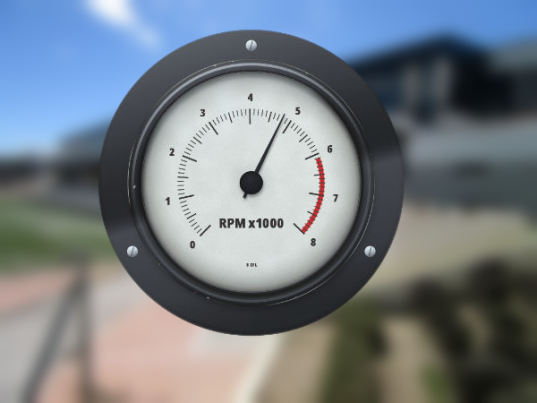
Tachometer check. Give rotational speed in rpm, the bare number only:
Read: 4800
